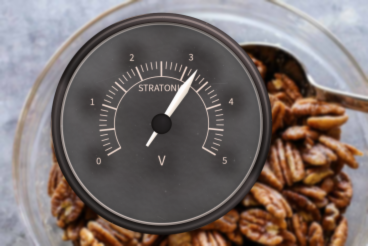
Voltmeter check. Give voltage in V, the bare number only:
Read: 3.2
